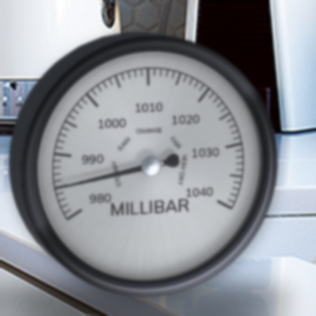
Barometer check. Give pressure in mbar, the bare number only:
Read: 985
